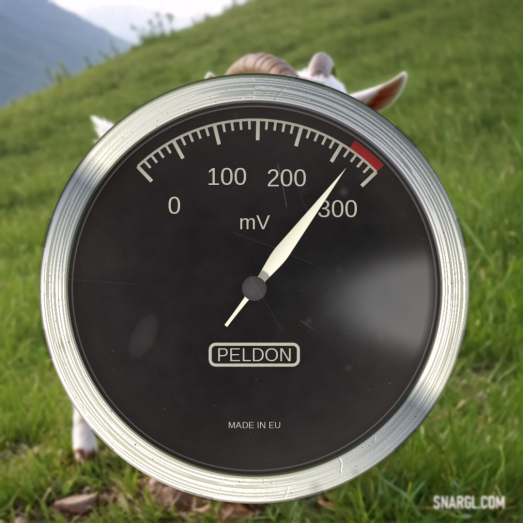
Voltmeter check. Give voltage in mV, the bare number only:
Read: 270
